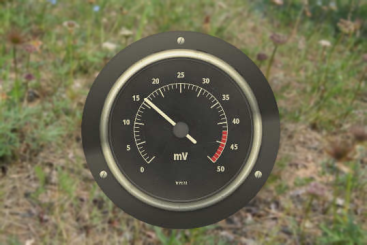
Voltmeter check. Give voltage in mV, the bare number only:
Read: 16
